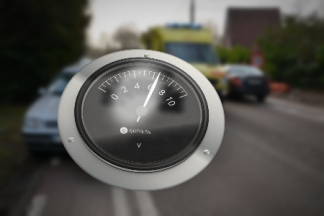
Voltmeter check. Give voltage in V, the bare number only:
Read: 6.5
